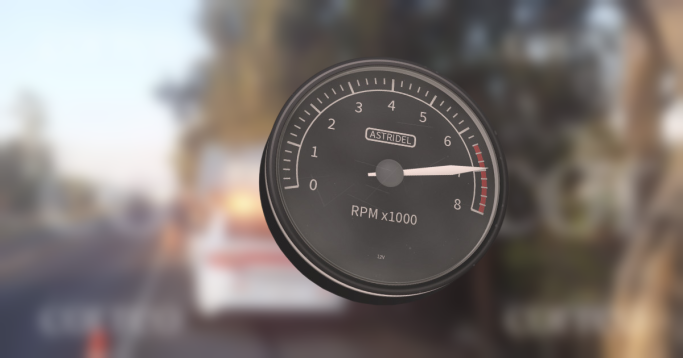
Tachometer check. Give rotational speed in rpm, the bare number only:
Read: 7000
